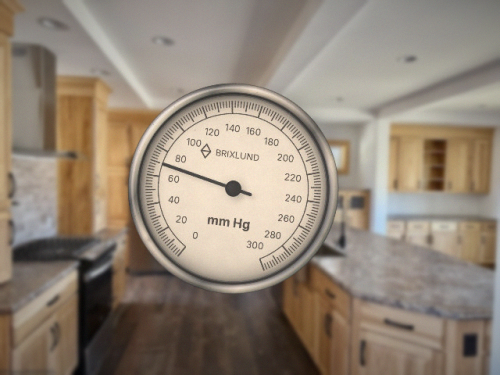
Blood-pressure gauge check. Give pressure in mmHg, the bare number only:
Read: 70
